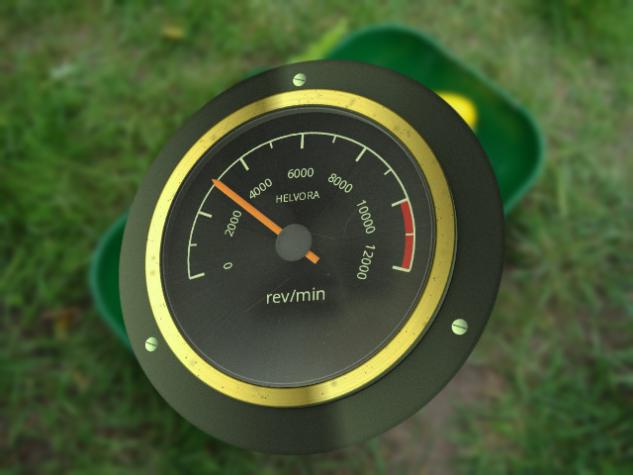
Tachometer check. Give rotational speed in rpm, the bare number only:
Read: 3000
